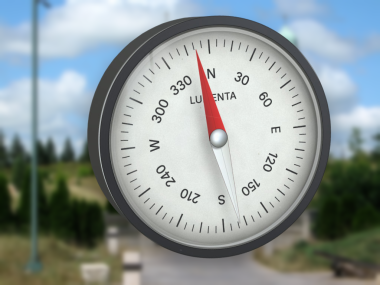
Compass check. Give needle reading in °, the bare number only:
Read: 350
